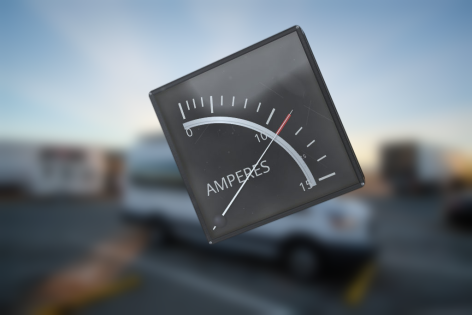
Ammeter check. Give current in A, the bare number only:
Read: 11
